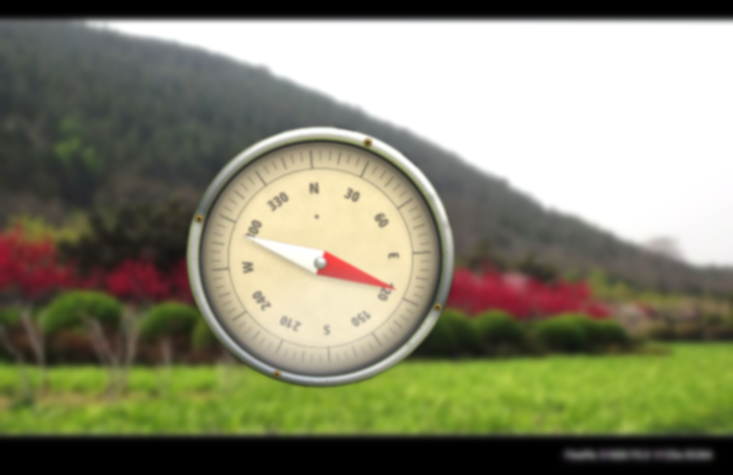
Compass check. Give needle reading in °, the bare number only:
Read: 115
